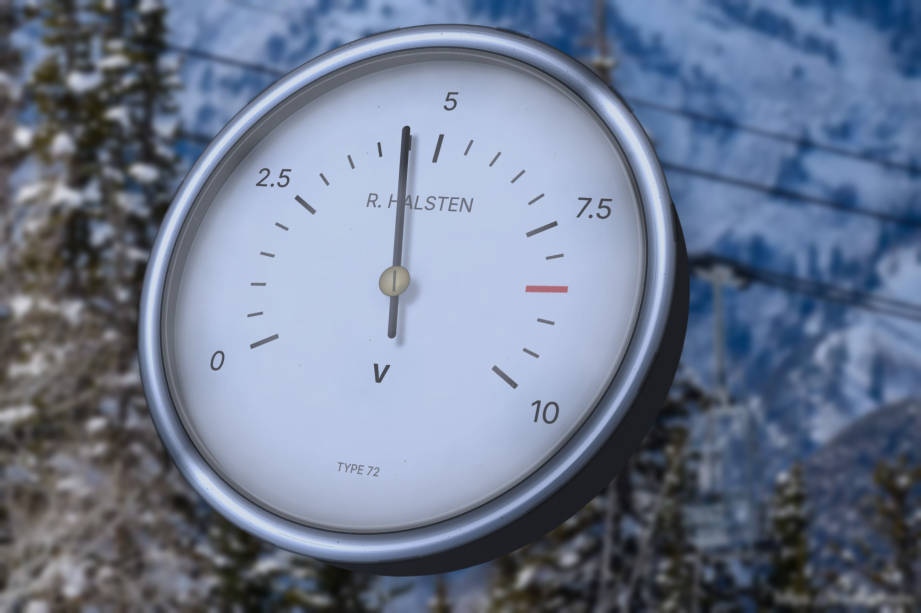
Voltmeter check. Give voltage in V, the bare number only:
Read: 4.5
